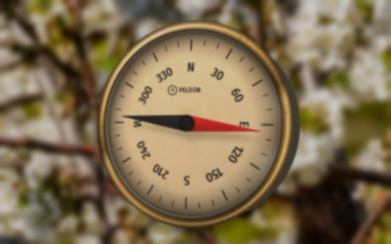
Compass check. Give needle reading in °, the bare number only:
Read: 95
